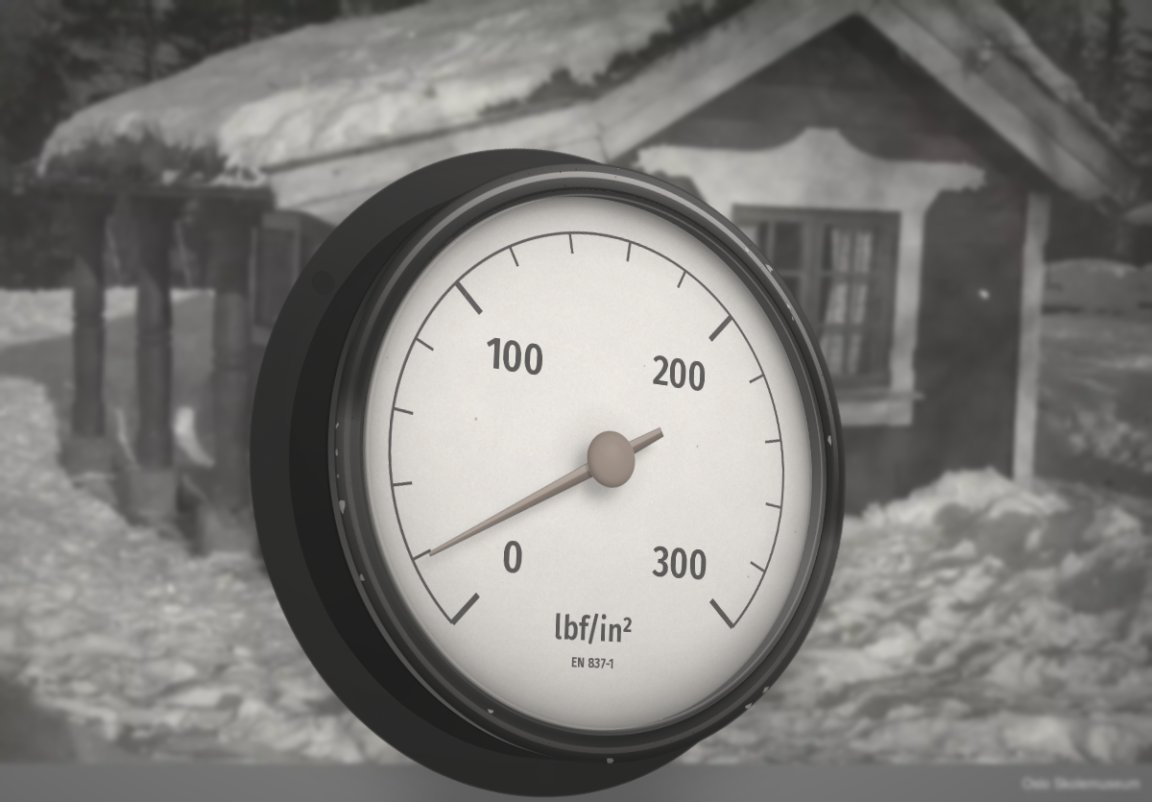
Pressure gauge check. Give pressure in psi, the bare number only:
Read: 20
